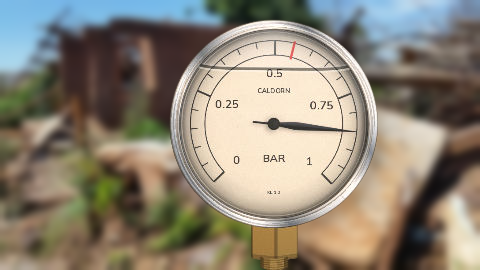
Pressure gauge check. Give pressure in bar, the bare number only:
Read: 0.85
